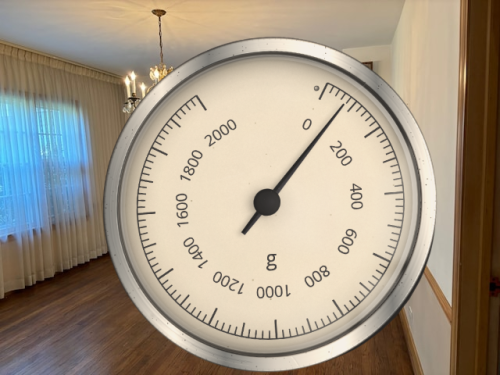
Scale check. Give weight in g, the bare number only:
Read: 80
